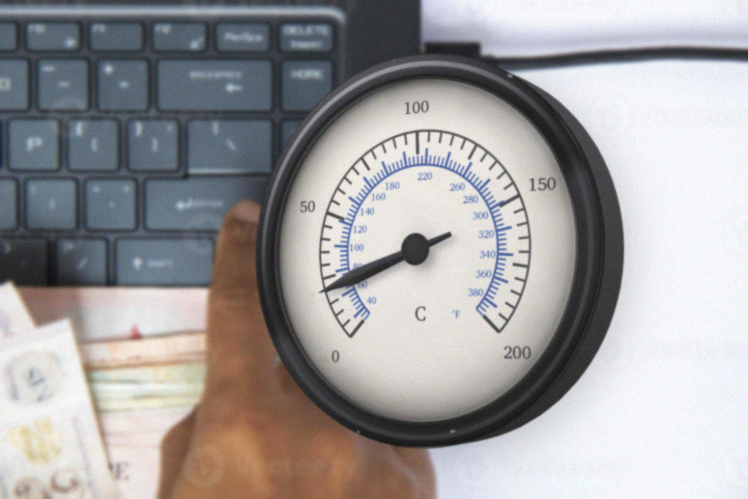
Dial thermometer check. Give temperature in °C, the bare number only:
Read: 20
